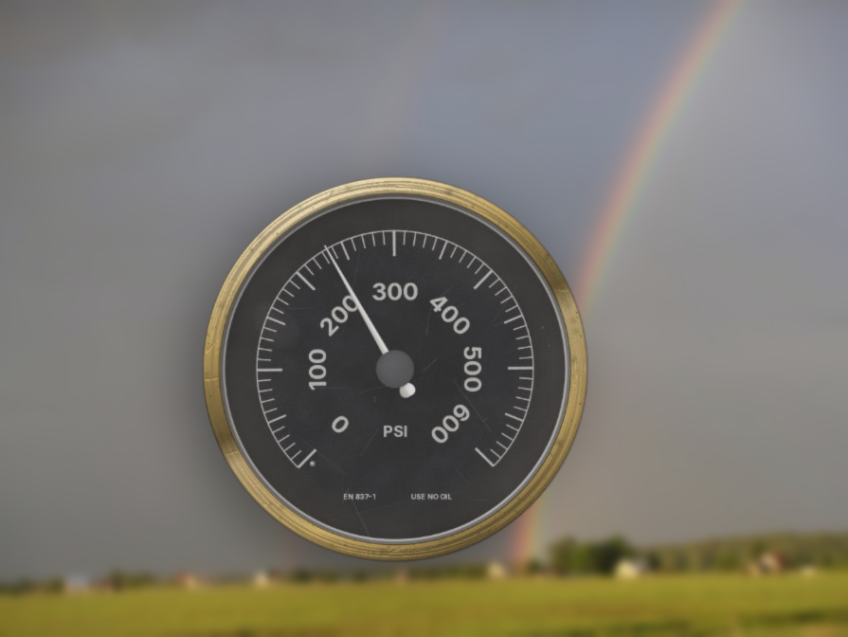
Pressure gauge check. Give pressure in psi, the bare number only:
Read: 235
